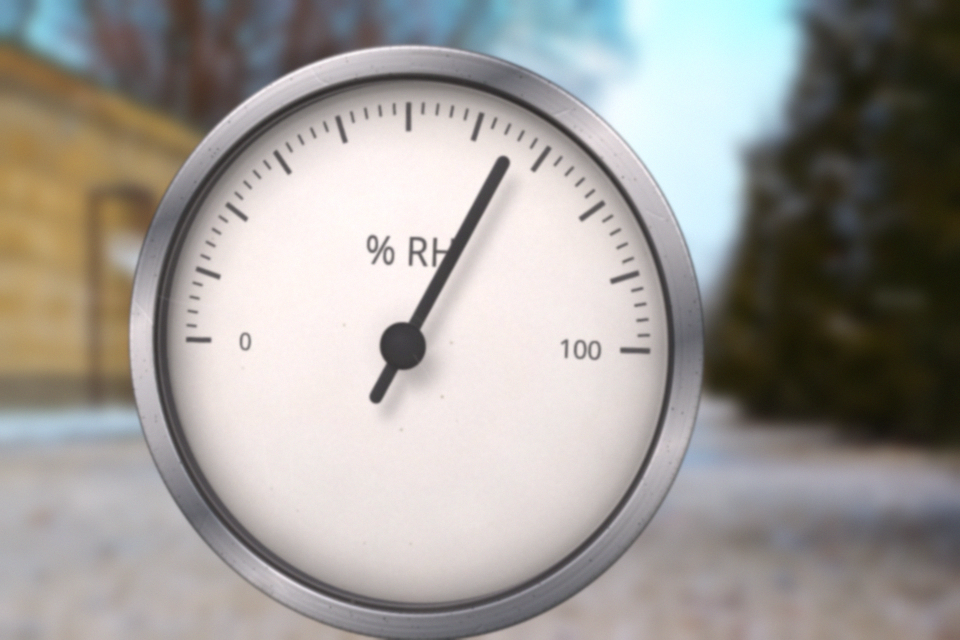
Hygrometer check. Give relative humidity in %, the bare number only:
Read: 66
